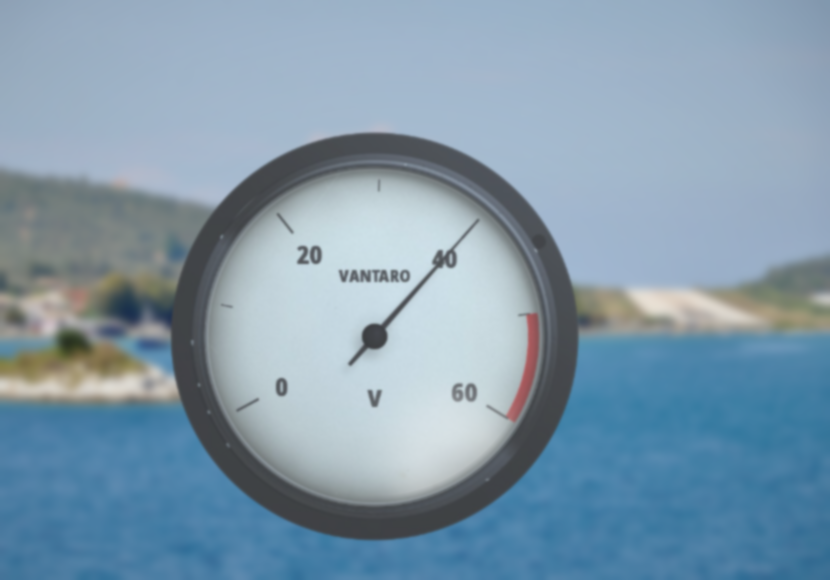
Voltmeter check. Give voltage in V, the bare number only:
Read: 40
